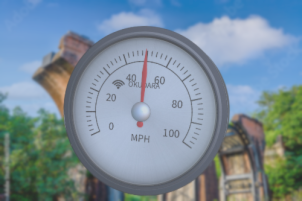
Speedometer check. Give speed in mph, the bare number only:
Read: 50
